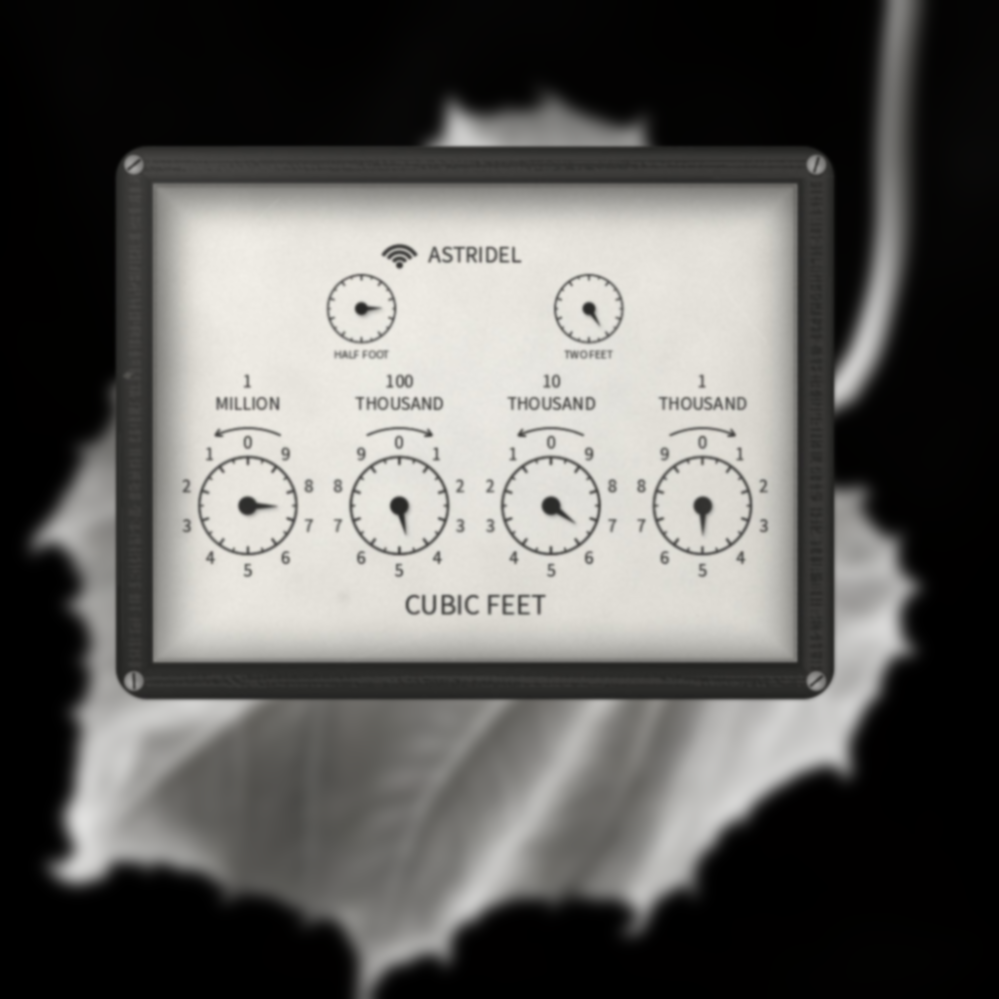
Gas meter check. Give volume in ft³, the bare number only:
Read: 746500
